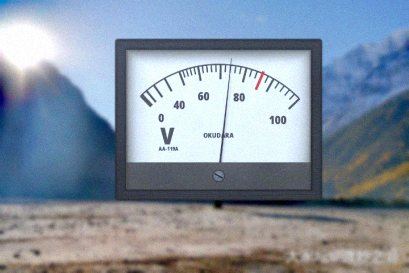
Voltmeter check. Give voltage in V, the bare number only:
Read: 74
